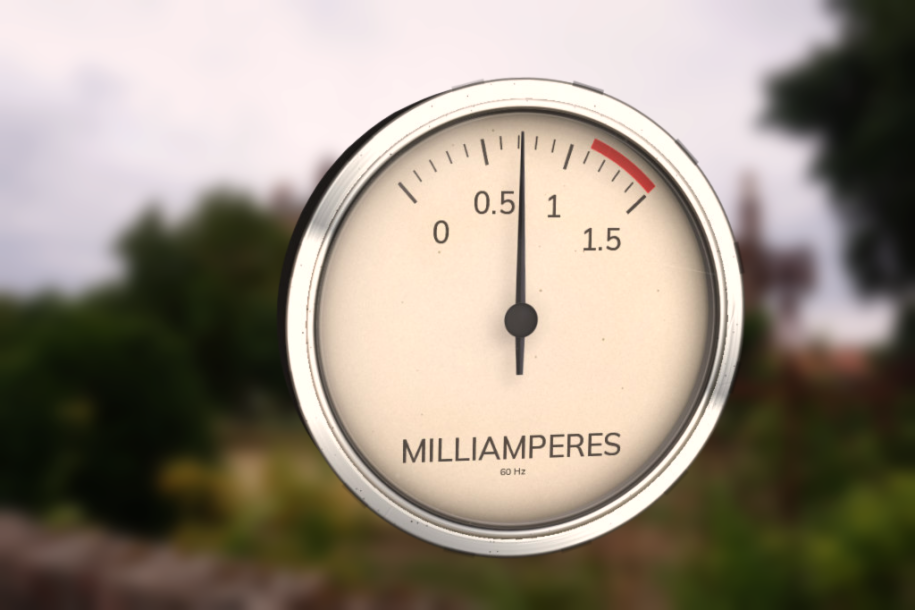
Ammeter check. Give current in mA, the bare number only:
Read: 0.7
